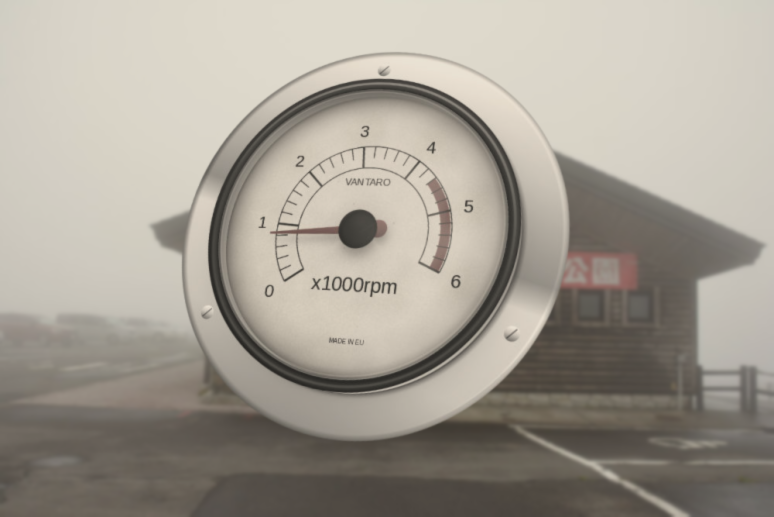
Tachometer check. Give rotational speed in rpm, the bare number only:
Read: 800
